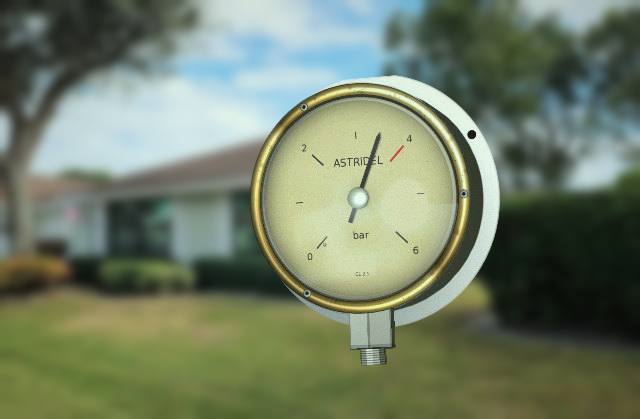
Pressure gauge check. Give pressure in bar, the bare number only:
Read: 3.5
